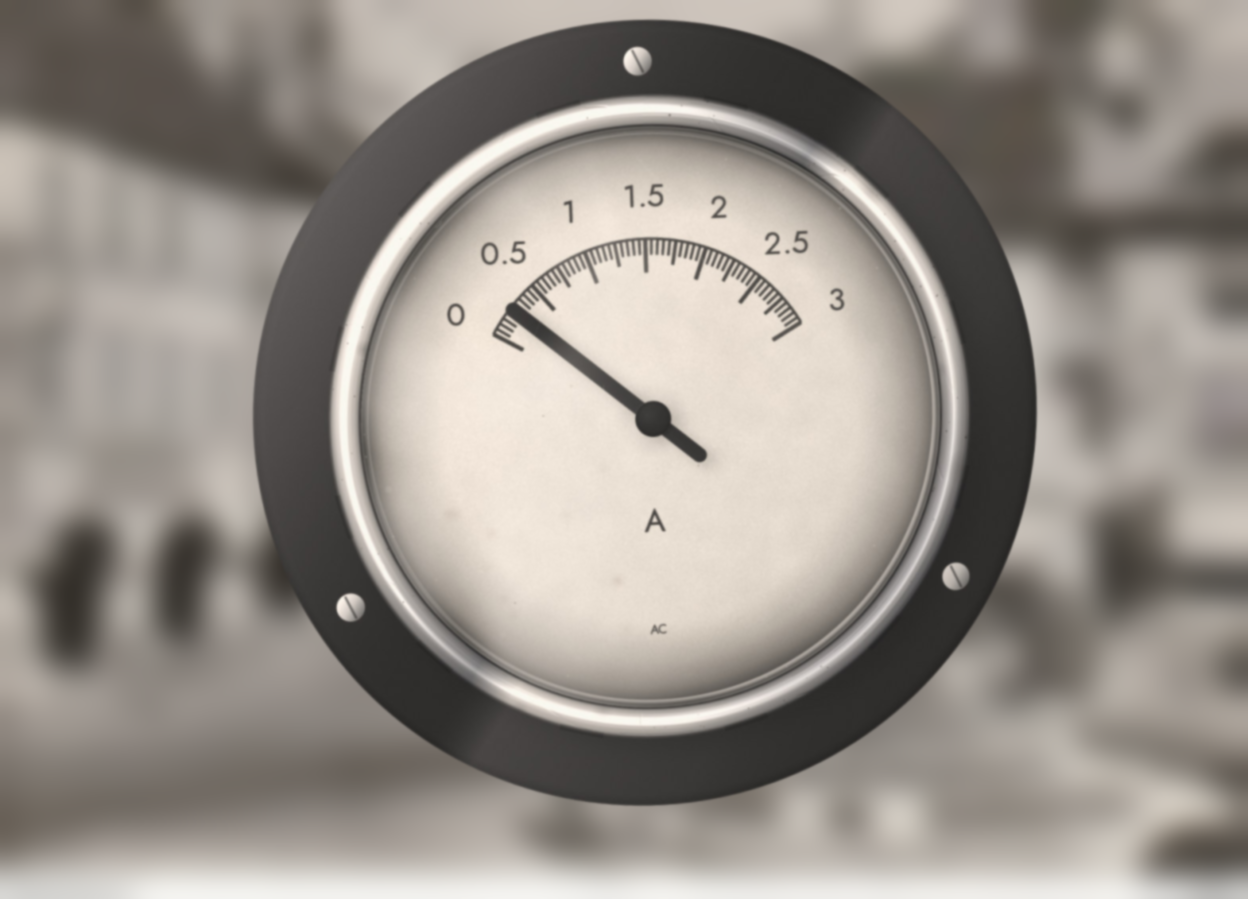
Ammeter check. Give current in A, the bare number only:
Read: 0.25
